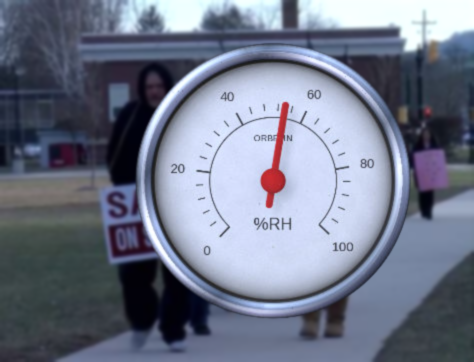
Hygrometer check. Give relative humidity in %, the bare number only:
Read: 54
